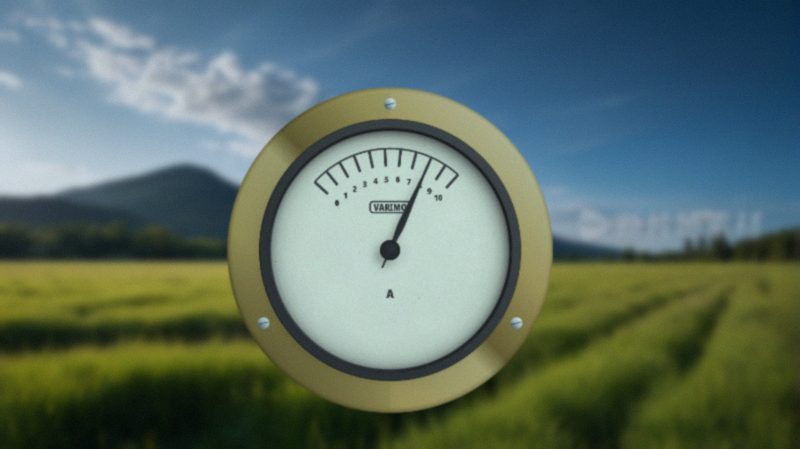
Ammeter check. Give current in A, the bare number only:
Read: 8
